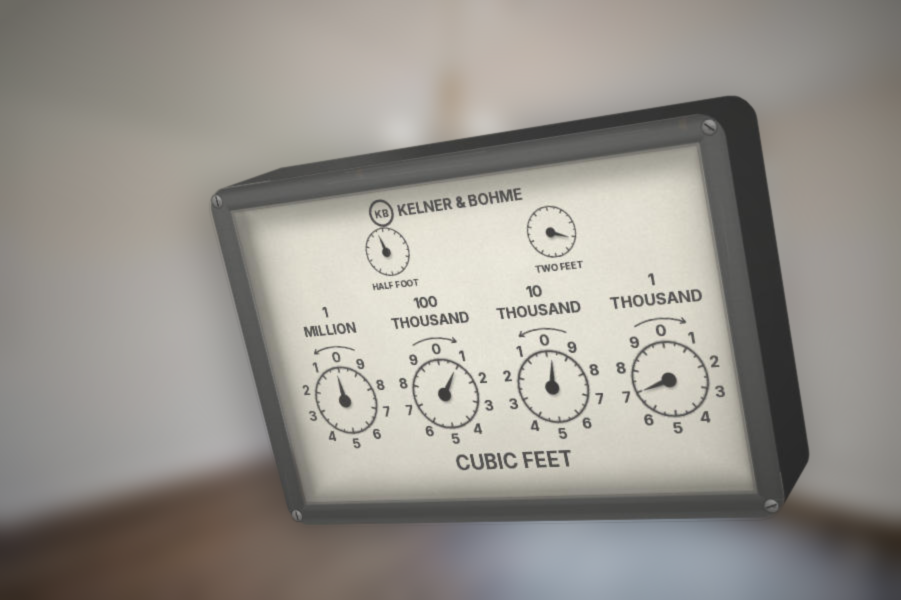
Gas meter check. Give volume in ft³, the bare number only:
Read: 9700
